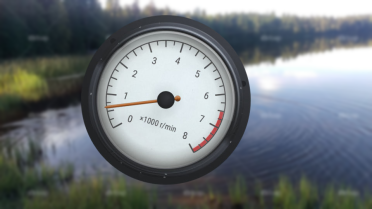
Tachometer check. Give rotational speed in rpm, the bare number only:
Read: 625
